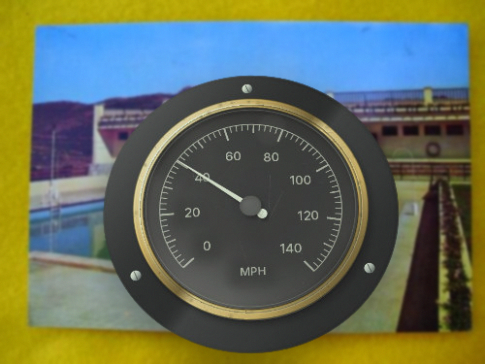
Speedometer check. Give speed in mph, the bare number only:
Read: 40
